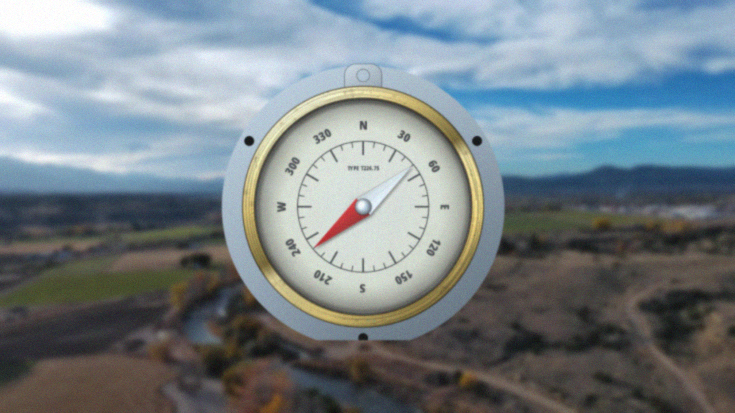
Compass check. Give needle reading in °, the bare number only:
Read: 230
